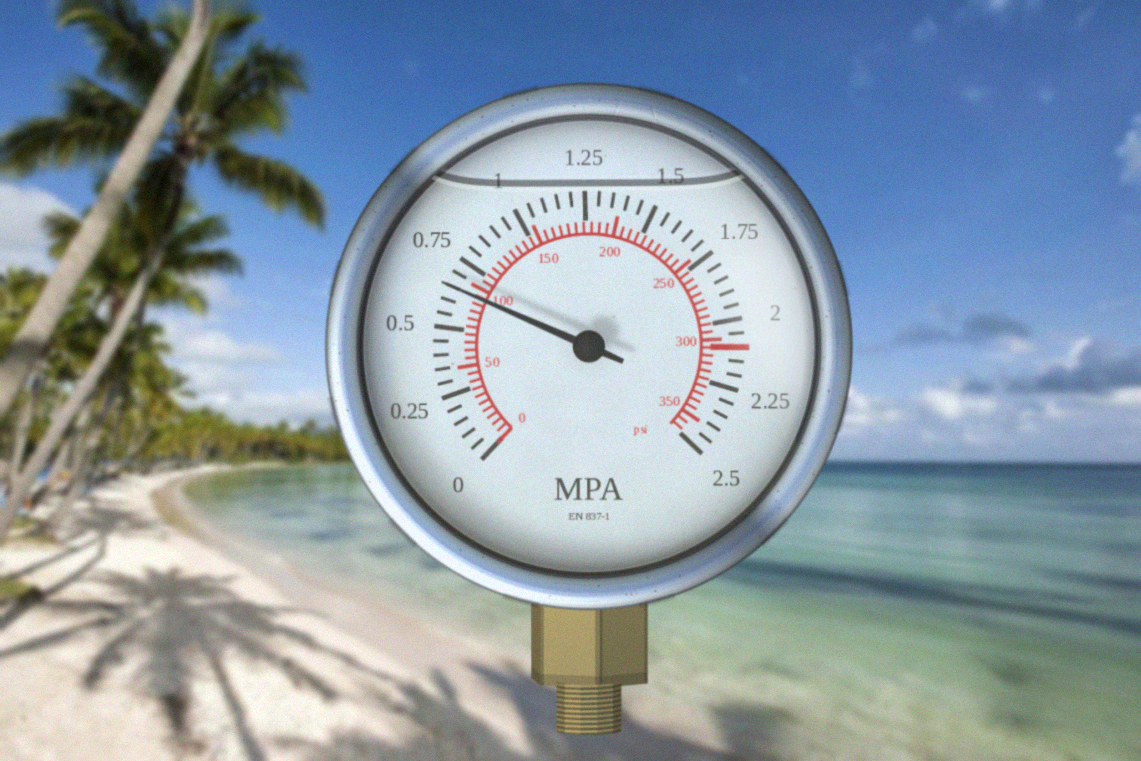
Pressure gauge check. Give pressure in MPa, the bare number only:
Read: 0.65
